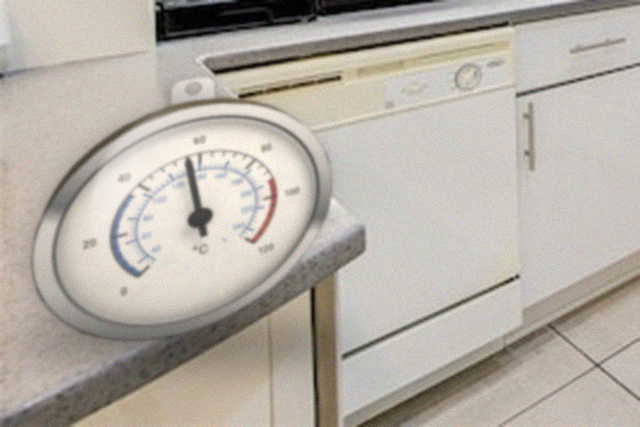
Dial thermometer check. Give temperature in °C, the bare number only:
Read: 56
